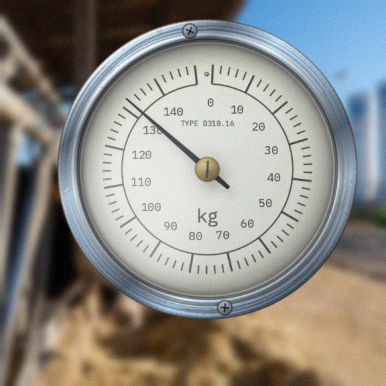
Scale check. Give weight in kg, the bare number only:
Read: 132
